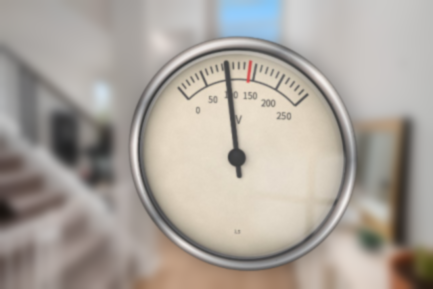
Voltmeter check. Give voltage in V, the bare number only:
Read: 100
